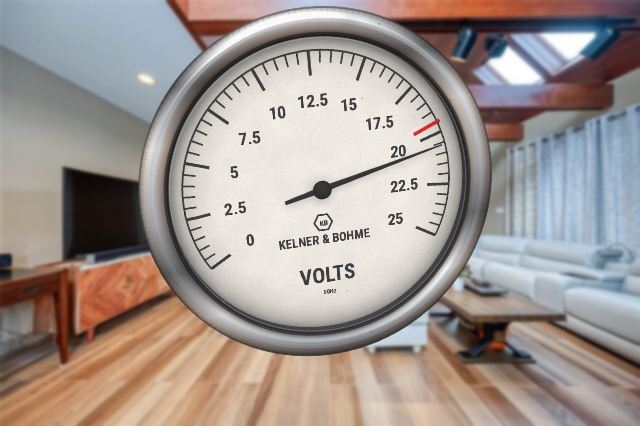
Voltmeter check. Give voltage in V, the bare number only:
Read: 20.5
